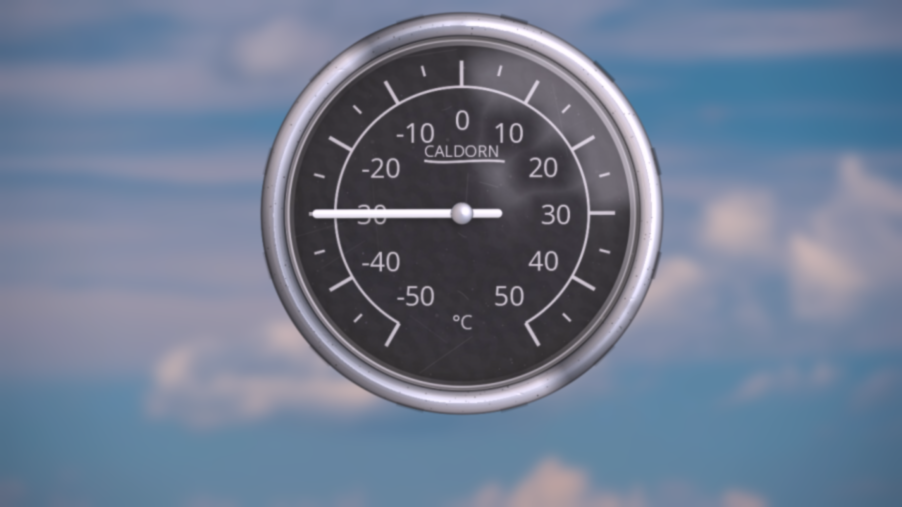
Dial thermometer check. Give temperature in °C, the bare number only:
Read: -30
